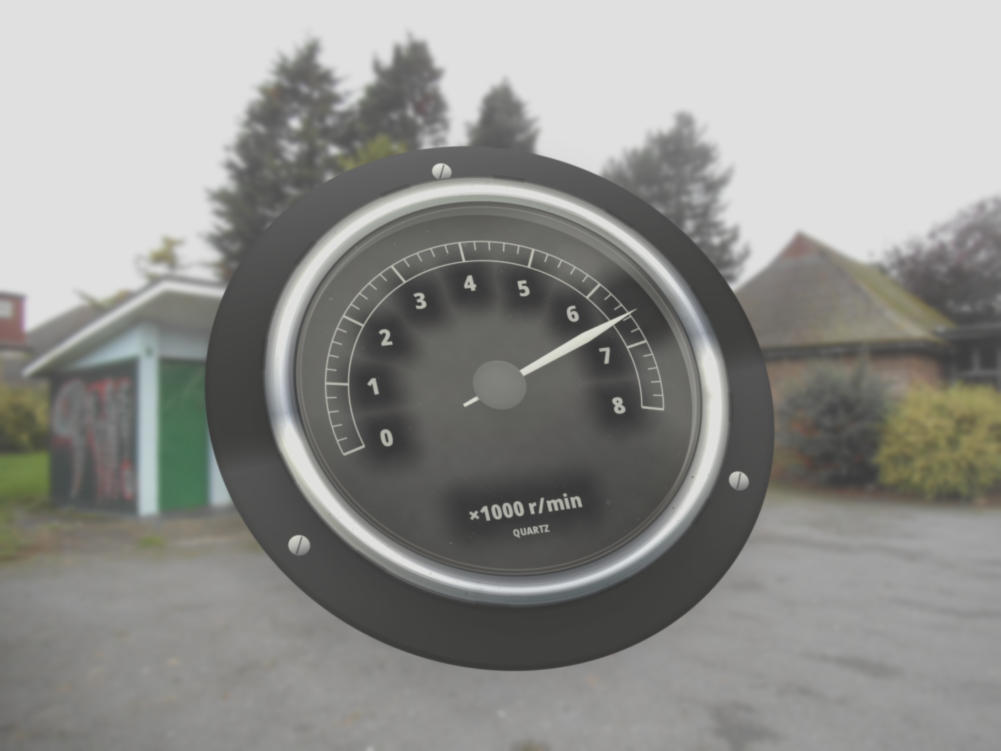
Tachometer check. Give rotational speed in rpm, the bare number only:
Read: 6600
